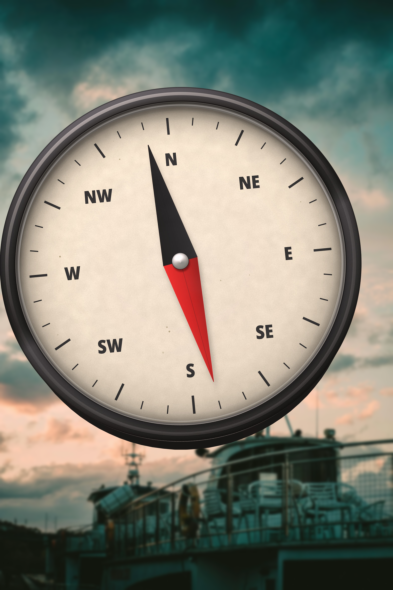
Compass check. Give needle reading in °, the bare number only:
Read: 170
